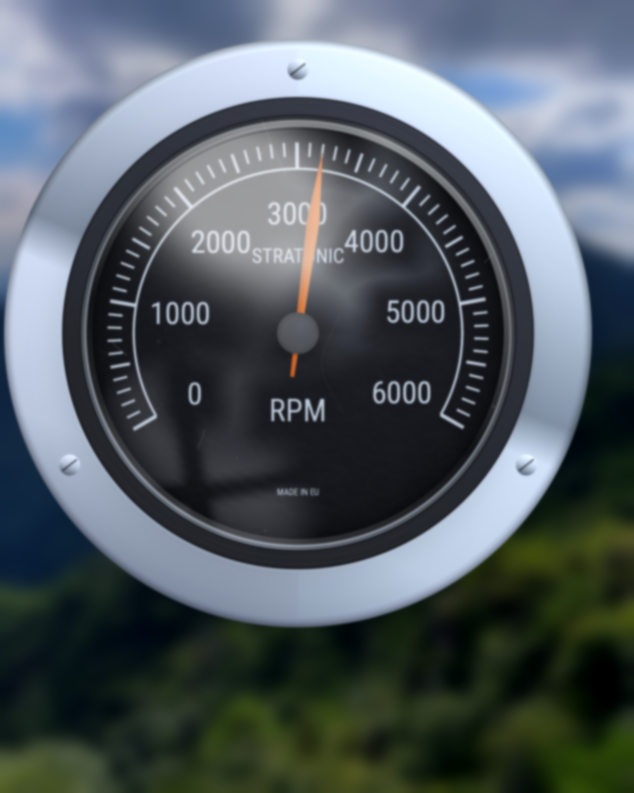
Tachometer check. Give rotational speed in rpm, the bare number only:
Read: 3200
